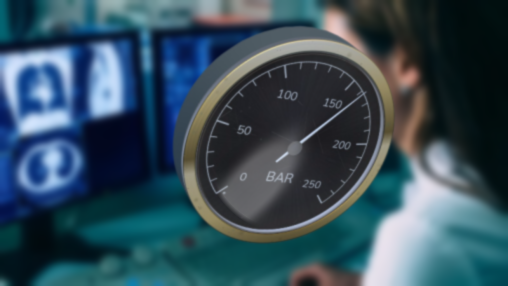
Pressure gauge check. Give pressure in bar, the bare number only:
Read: 160
